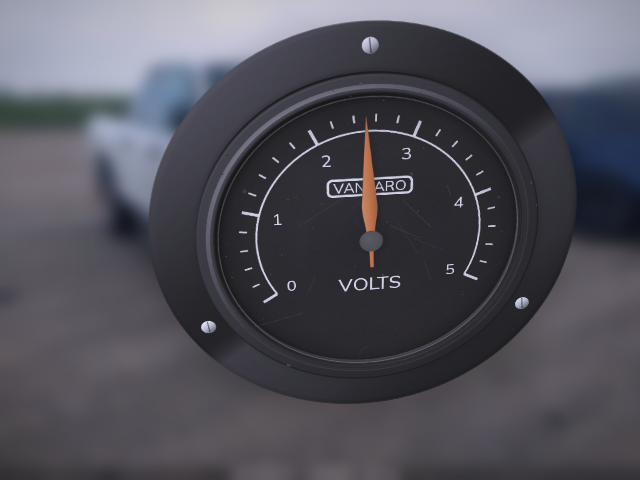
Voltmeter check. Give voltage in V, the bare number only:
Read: 2.5
